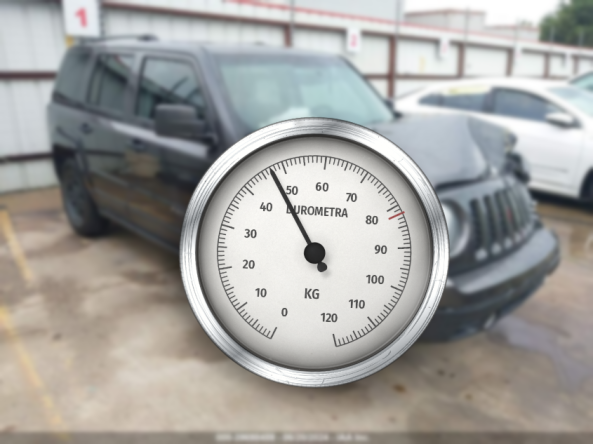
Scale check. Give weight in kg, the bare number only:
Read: 47
